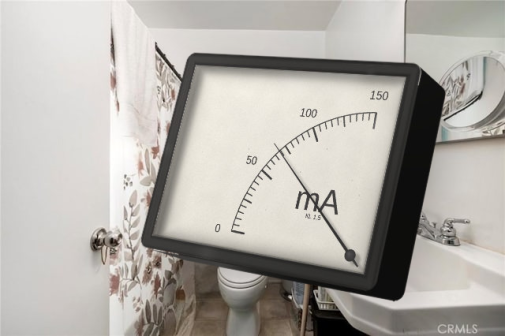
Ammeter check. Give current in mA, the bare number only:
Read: 70
